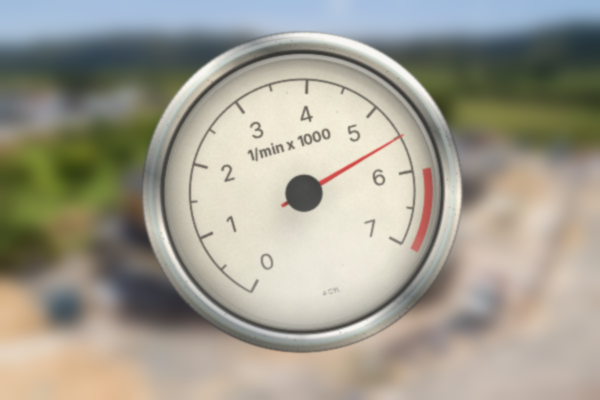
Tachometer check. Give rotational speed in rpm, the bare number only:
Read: 5500
